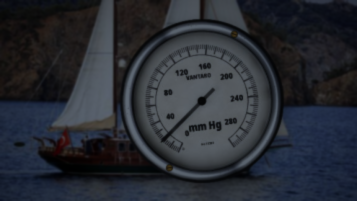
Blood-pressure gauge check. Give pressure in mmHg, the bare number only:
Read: 20
